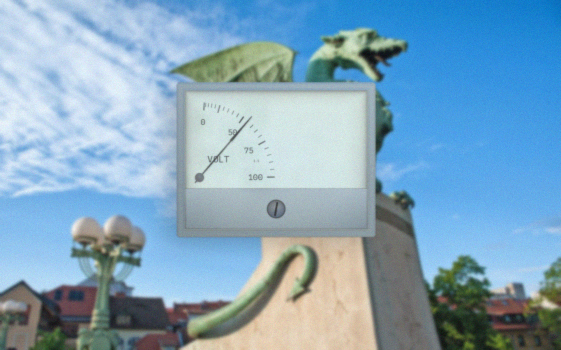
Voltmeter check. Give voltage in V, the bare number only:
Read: 55
